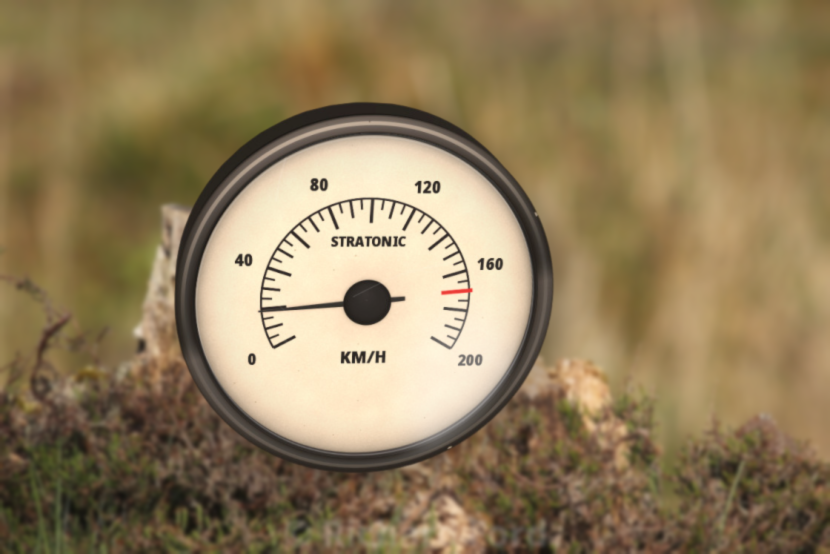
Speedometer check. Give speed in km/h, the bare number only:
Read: 20
